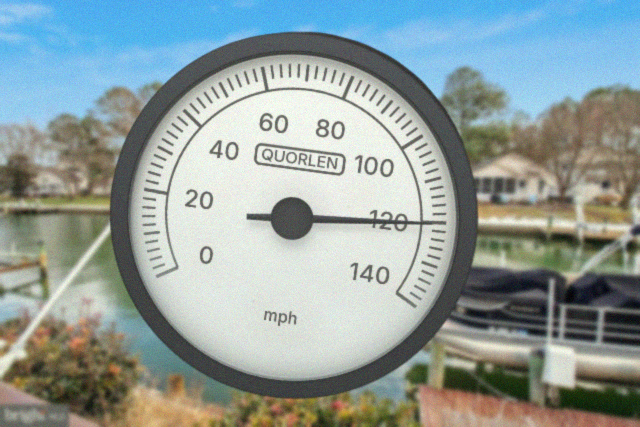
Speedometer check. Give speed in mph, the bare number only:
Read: 120
